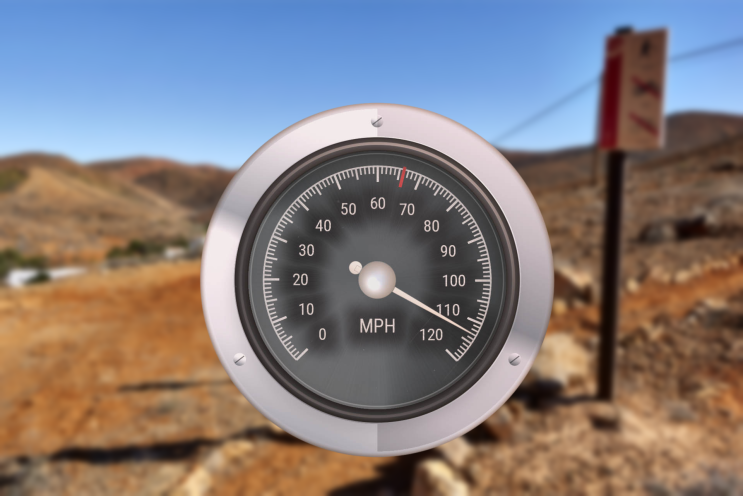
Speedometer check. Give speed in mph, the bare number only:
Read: 113
